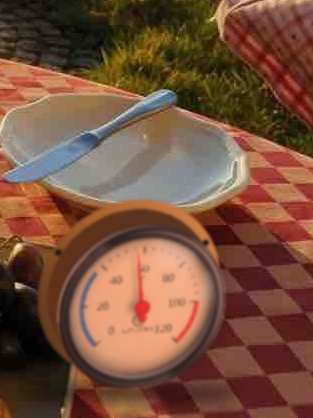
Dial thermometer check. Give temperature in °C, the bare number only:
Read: 56
